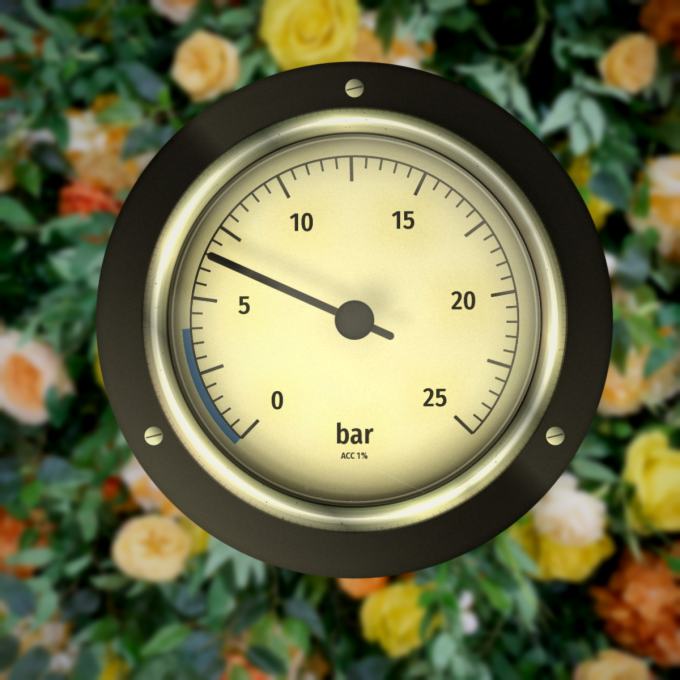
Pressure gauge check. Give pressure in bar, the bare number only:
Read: 6.5
